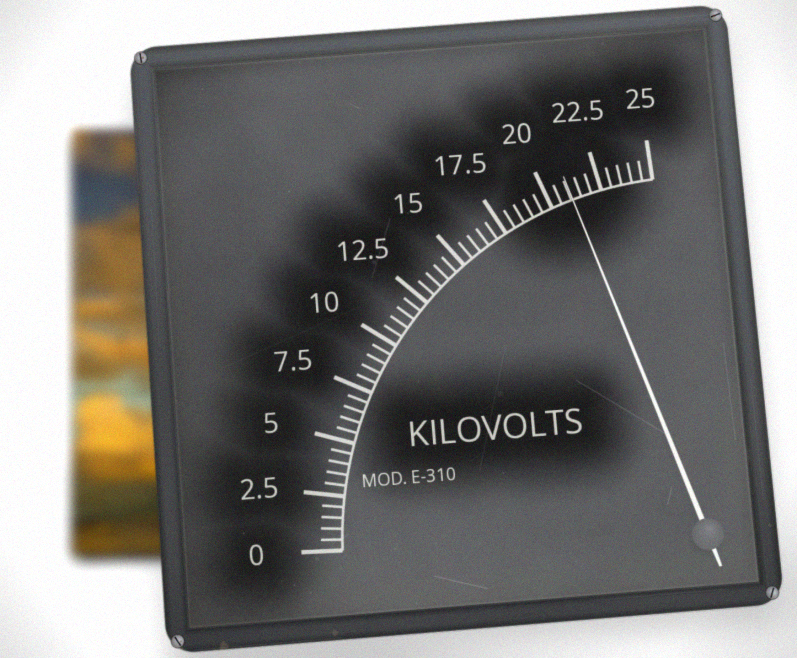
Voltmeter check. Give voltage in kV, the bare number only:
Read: 21
